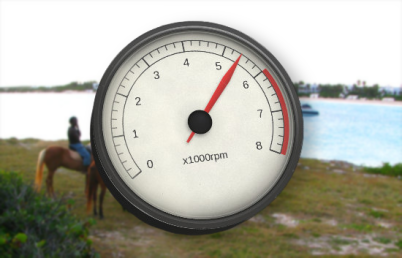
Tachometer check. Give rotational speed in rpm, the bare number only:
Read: 5400
